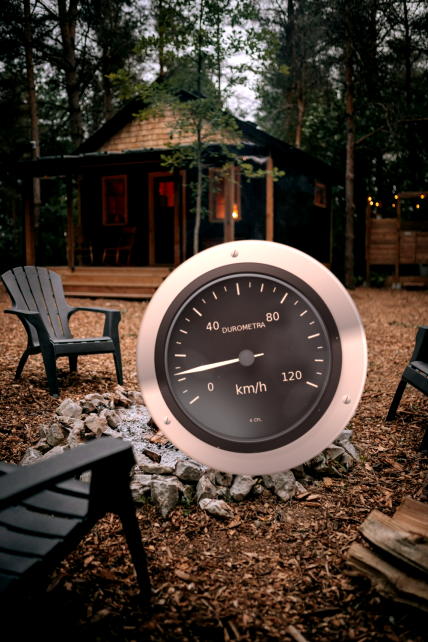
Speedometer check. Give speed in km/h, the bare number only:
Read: 12.5
